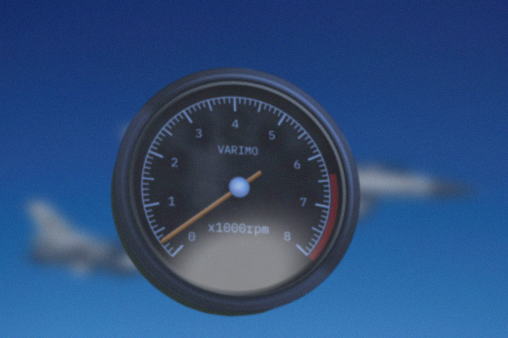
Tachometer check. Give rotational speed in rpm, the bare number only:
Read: 300
